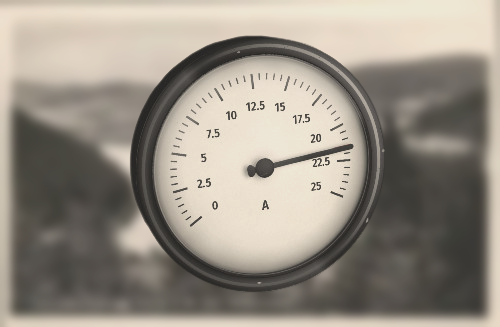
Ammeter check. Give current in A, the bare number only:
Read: 21.5
